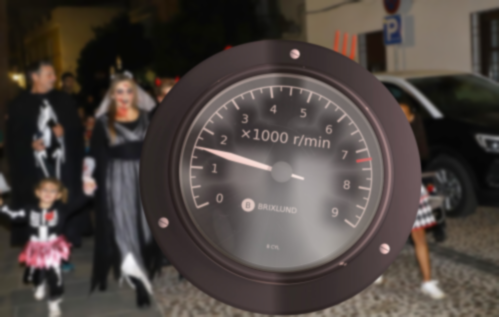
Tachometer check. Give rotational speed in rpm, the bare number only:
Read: 1500
